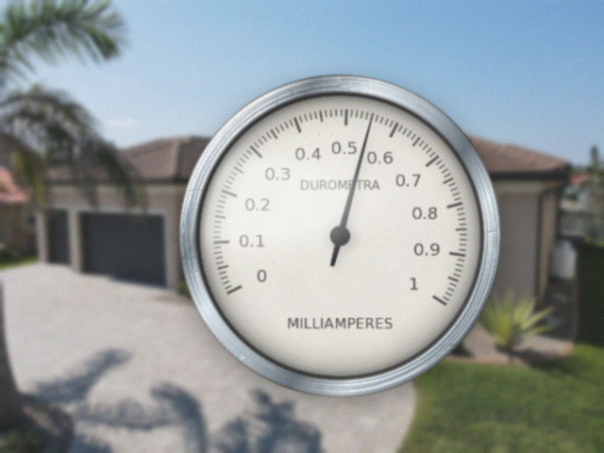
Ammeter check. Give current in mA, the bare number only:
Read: 0.55
